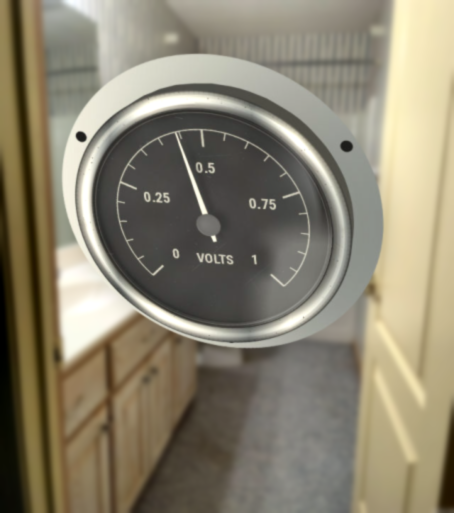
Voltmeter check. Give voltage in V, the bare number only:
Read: 0.45
